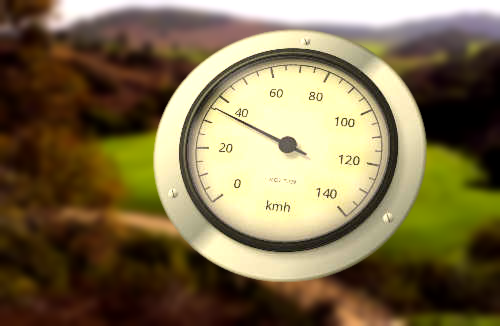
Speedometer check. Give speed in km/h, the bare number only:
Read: 35
